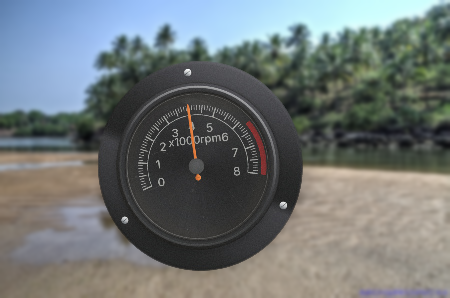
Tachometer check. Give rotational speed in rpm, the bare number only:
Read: 4000
